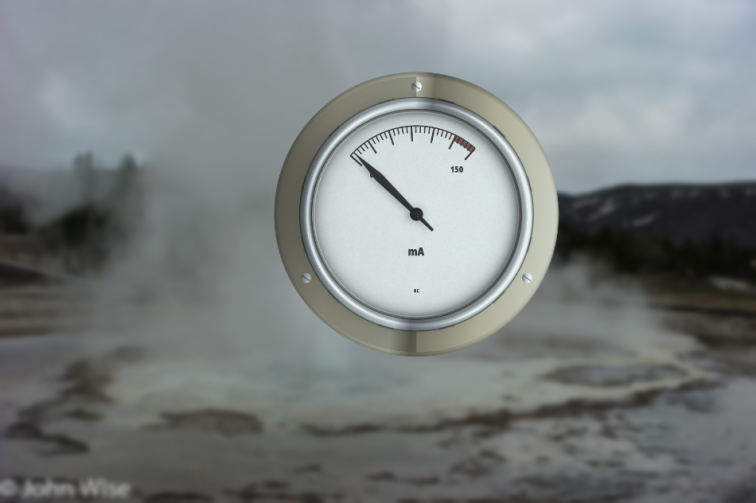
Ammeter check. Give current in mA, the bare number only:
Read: 5
